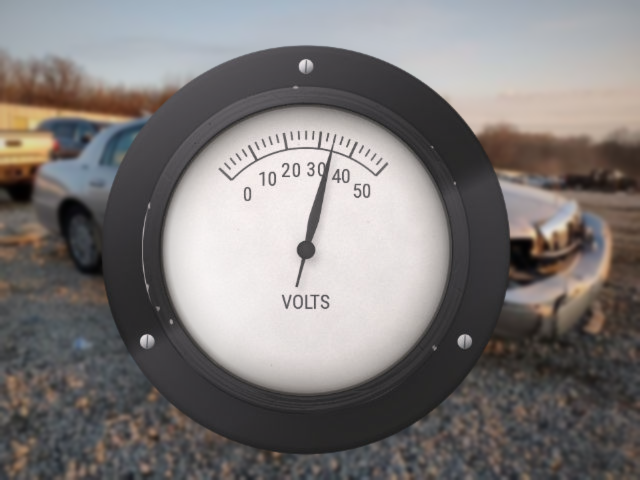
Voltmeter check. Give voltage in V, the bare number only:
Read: 34
